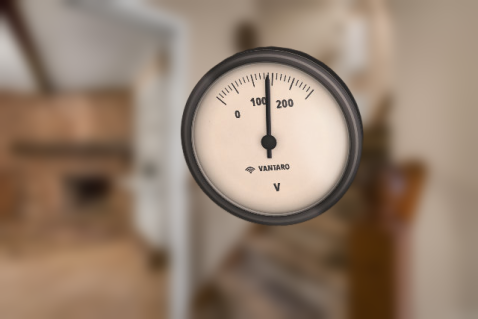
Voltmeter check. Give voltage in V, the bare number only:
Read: 140
